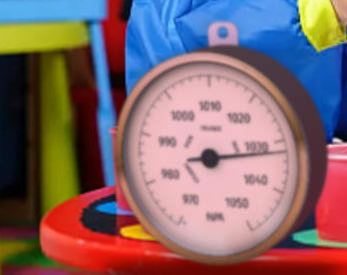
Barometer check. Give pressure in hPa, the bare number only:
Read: 1032
